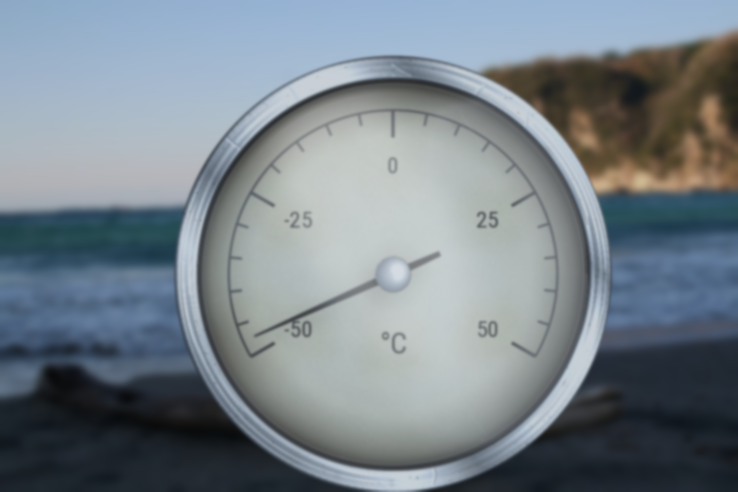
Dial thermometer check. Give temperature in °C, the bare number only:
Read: -47.5
